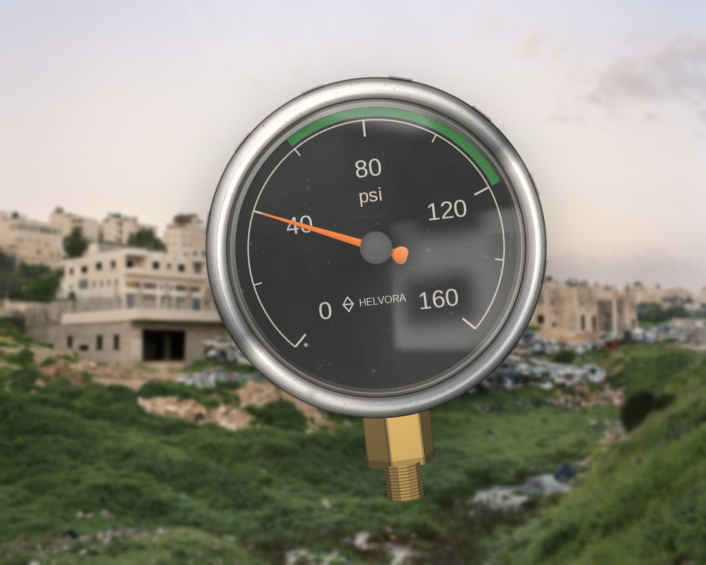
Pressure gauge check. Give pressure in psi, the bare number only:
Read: 40
